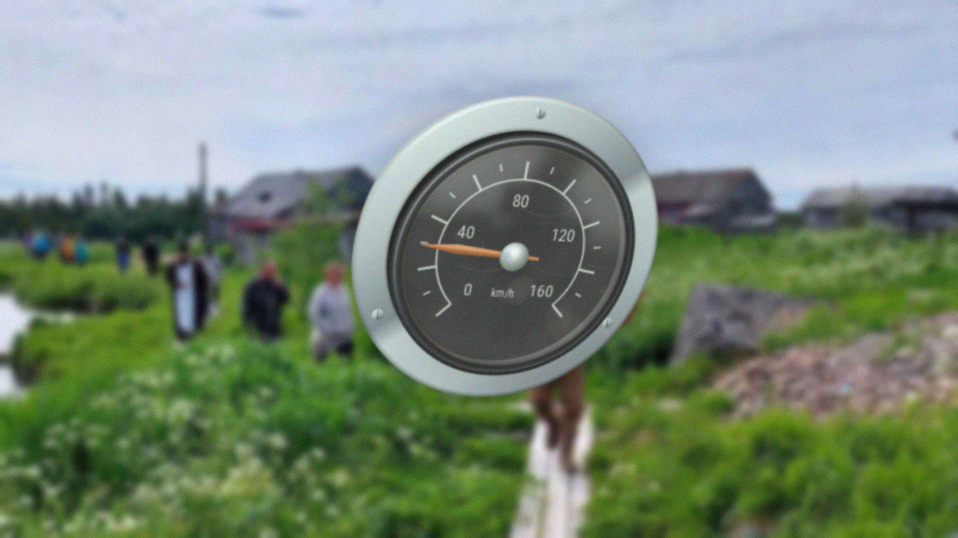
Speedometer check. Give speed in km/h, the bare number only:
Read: 30
